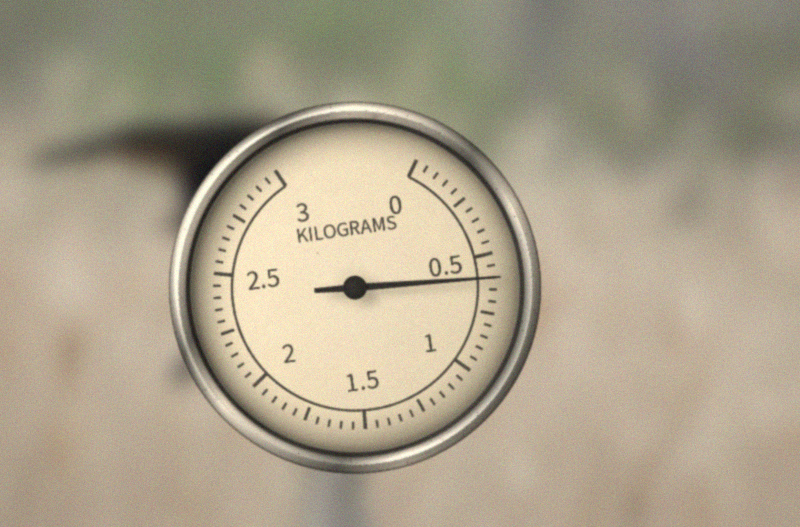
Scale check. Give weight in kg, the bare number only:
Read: 0.6
